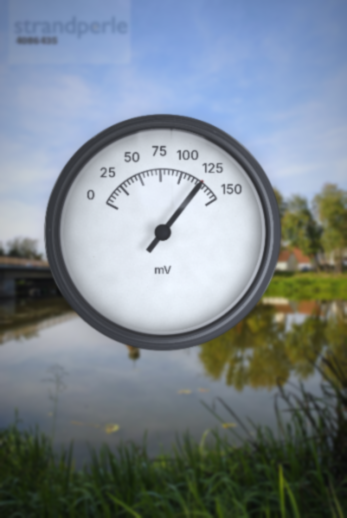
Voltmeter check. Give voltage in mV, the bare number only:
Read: 125
